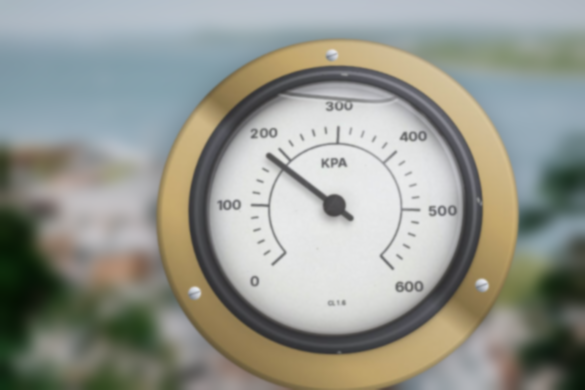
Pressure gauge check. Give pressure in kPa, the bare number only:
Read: 180
